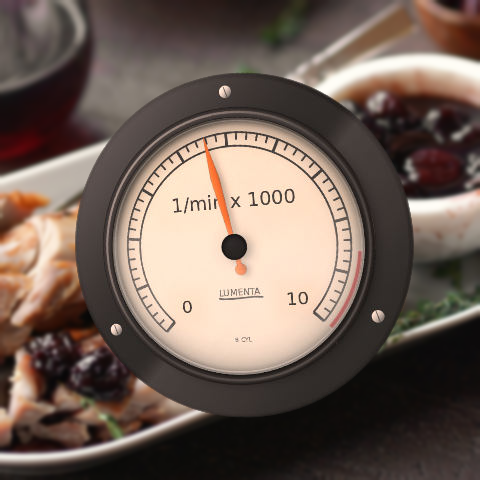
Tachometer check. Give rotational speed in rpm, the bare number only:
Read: 4600
